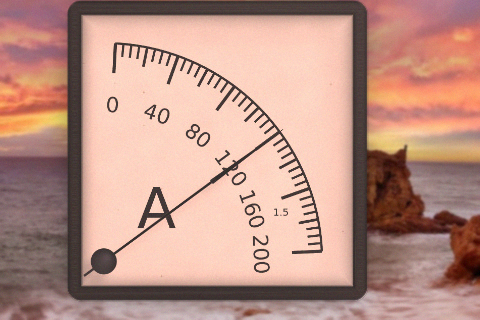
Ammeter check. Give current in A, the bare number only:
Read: 120
